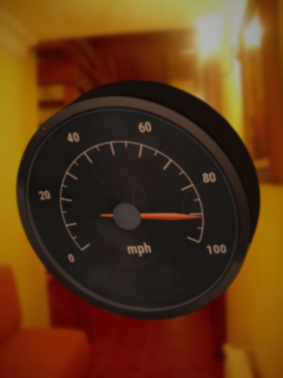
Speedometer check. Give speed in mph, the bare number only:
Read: 90
